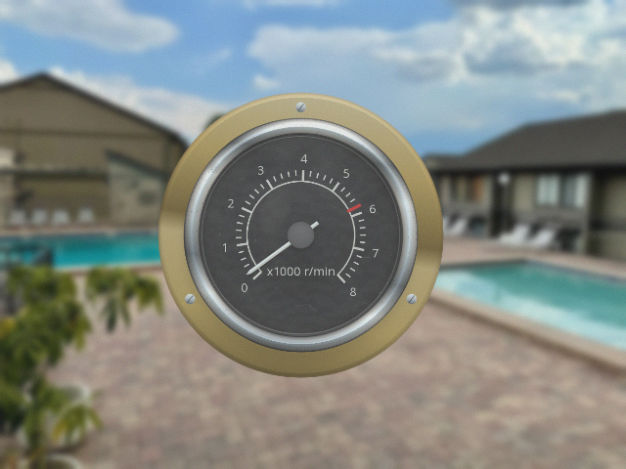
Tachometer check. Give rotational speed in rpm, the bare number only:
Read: 200
